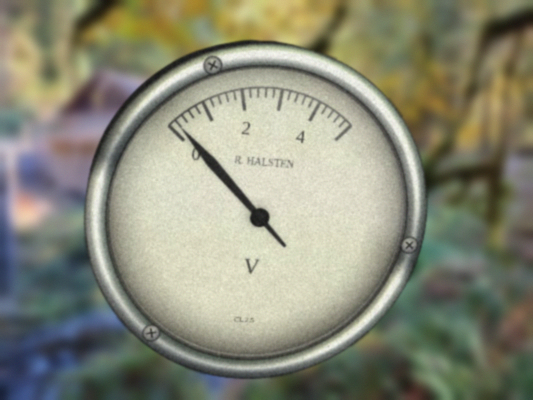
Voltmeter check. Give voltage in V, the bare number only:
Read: 0.2
